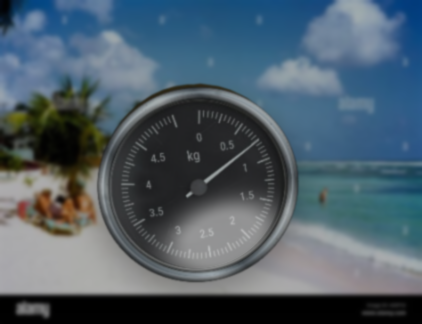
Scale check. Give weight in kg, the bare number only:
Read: 0.75
